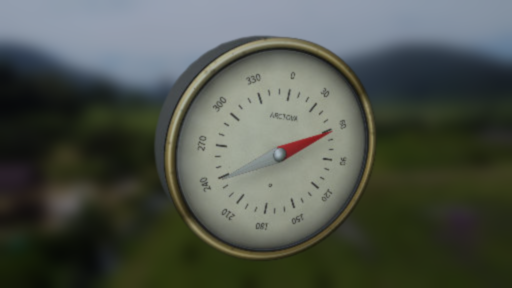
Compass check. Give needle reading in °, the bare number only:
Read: 60
